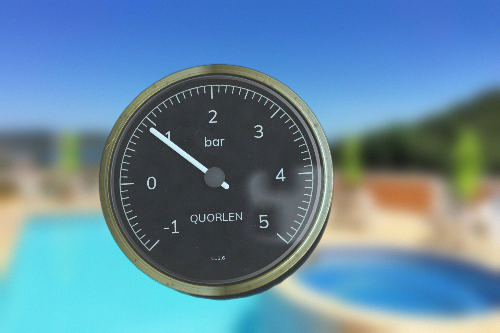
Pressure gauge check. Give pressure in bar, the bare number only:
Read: 0.9
